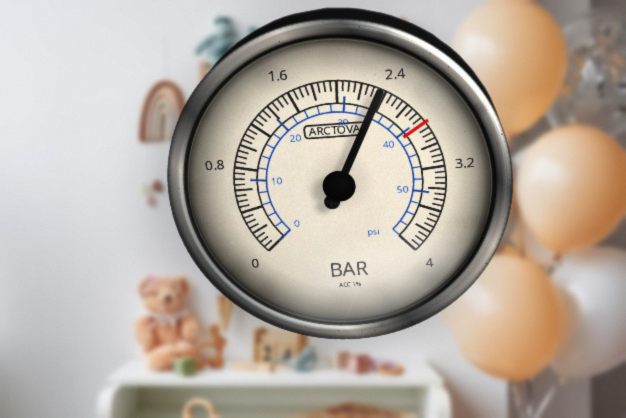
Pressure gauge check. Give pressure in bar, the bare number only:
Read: 2.35
